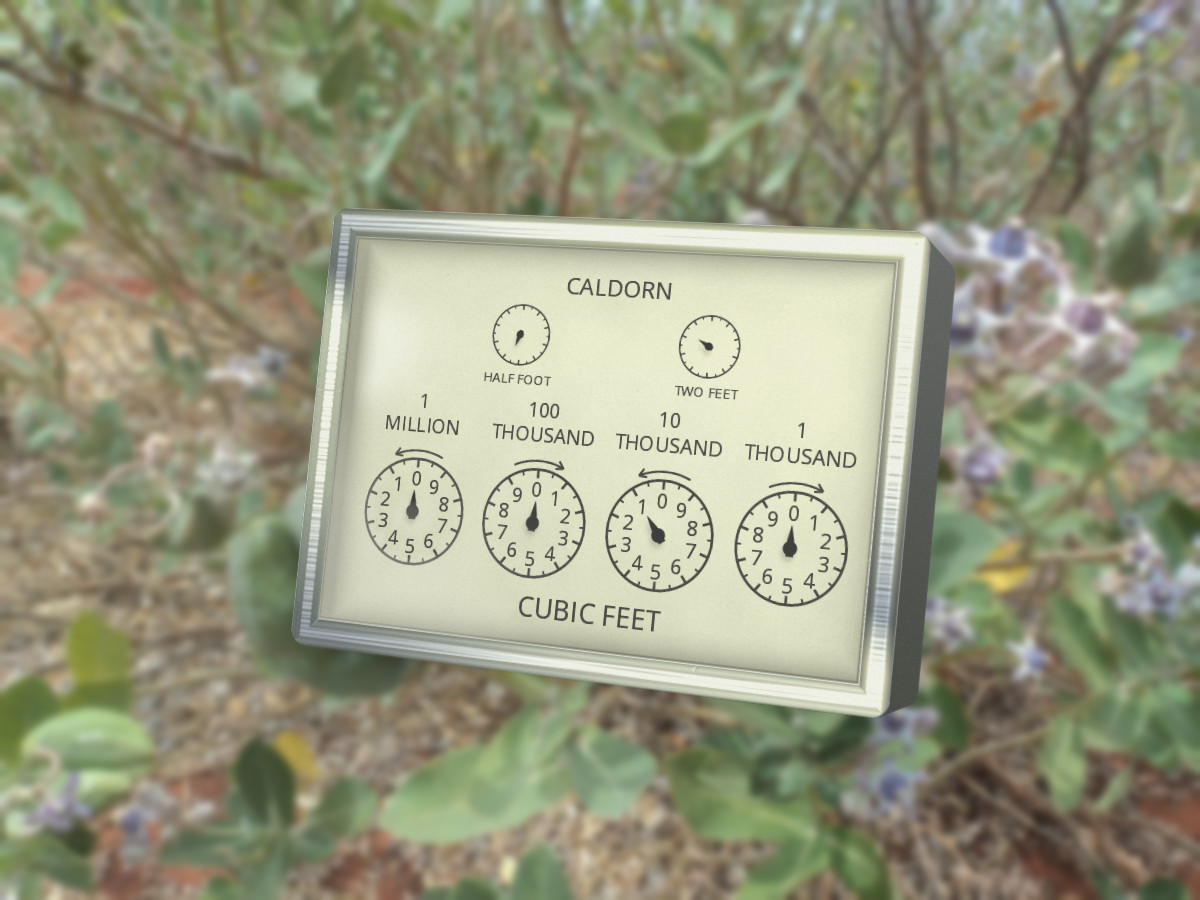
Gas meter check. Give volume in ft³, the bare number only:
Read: 1000
